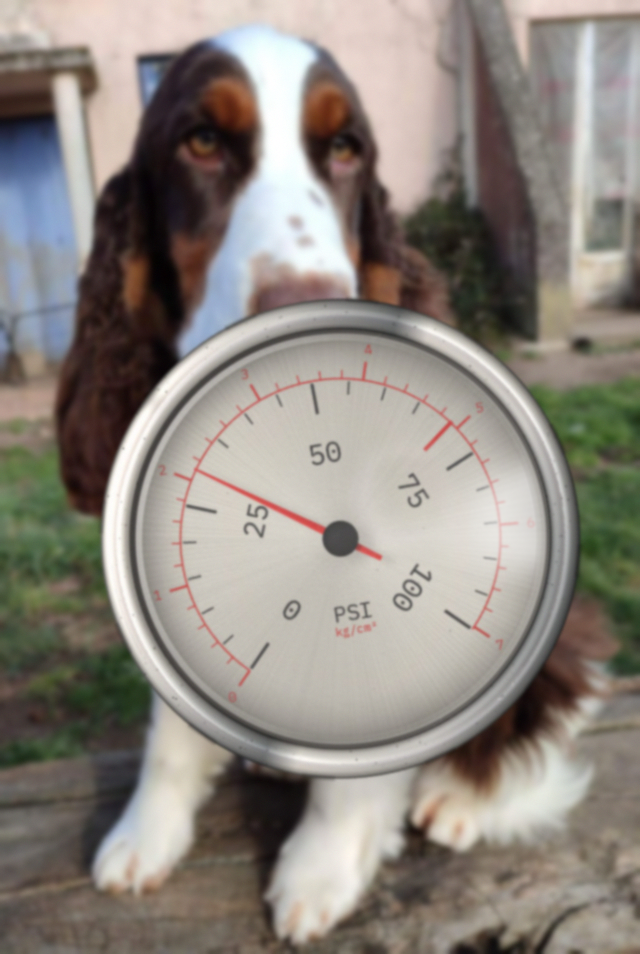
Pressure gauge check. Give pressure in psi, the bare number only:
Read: 30
